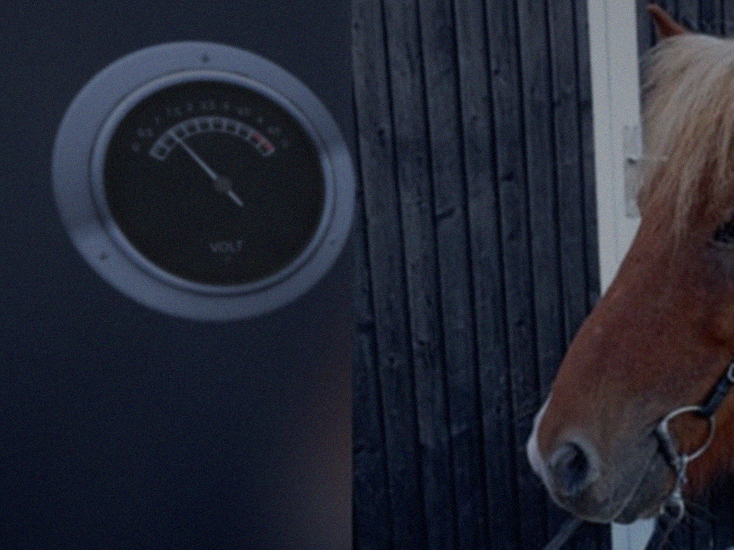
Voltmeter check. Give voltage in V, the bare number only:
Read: 1
